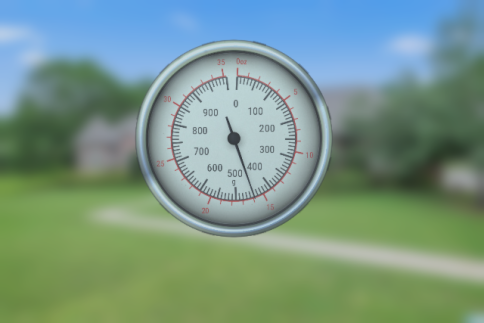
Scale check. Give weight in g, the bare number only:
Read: 450
